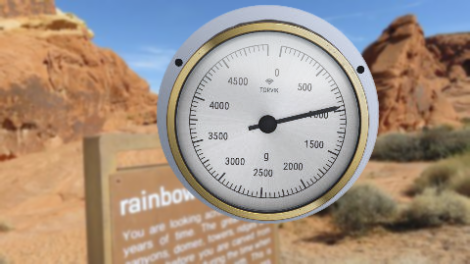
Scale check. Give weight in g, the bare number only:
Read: 950
